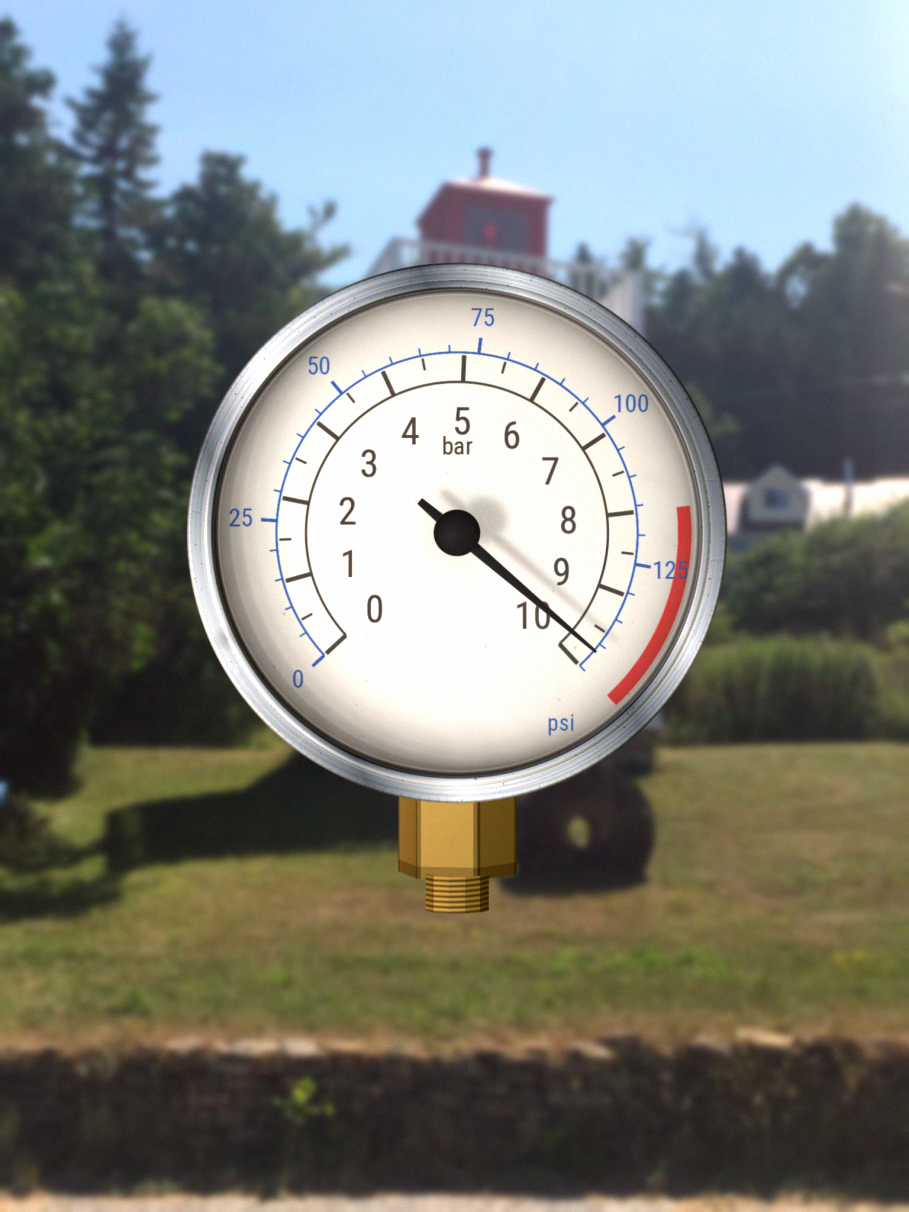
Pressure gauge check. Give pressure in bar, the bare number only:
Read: 9.75
